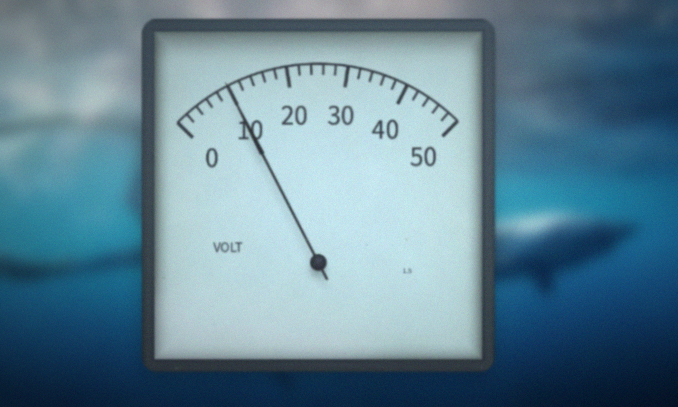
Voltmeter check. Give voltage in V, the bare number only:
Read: 10
